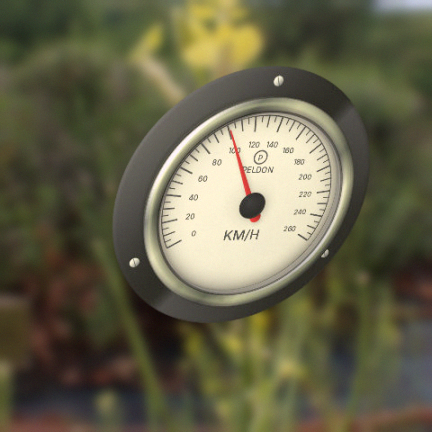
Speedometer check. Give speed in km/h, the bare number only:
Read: 100
